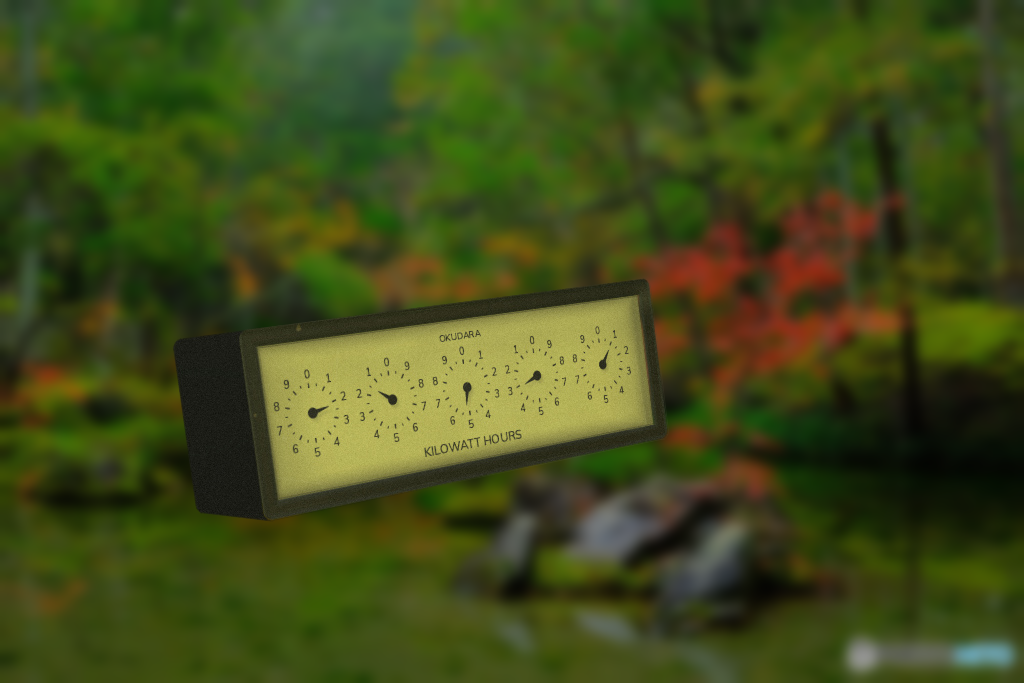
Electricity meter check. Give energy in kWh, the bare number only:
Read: 21531
